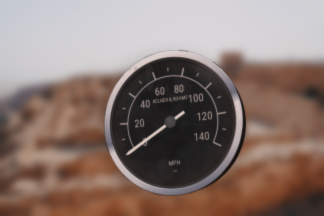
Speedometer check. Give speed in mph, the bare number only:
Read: 0
